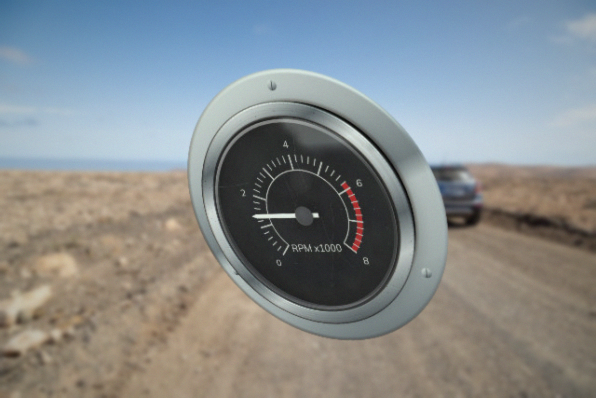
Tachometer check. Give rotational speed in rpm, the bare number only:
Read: 1400
